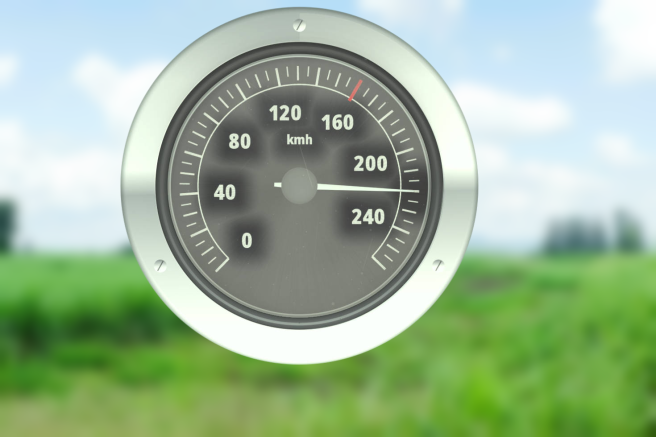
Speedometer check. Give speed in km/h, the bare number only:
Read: 220
